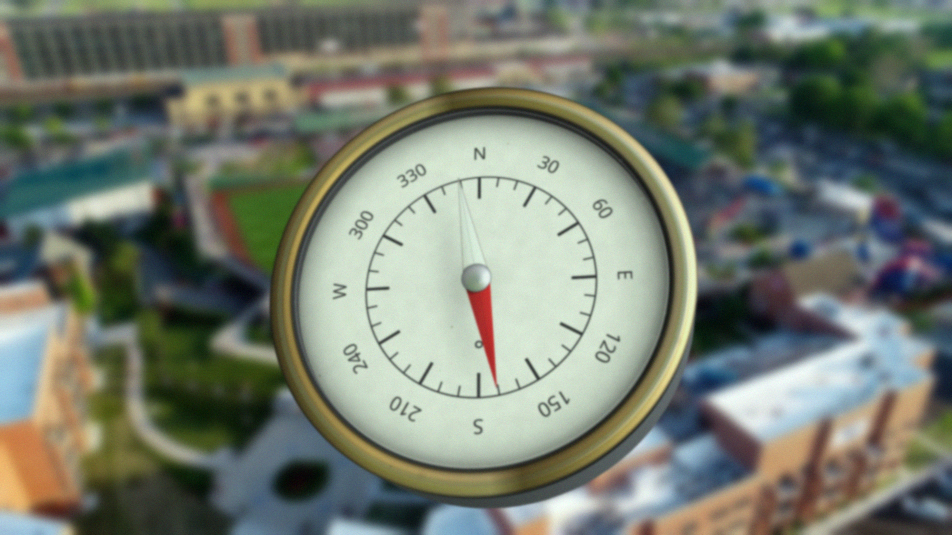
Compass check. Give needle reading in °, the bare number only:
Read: 170
